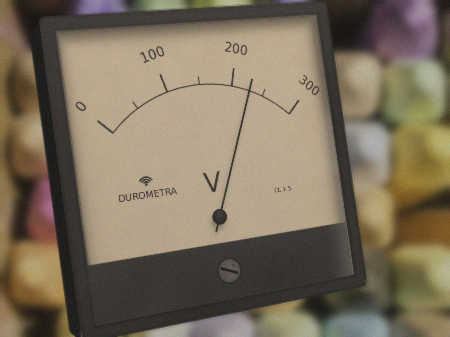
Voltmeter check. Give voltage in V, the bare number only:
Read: 225
